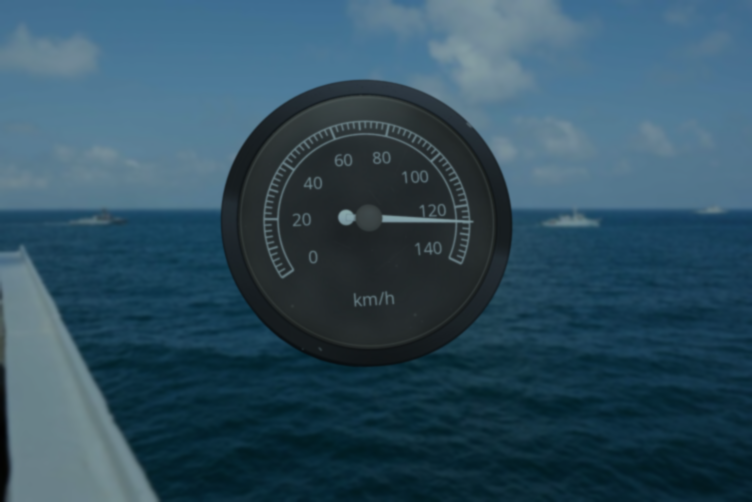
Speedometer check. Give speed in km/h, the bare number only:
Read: 126
